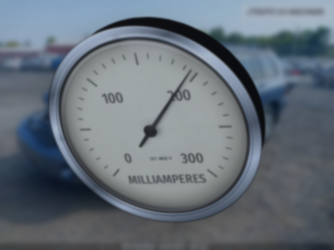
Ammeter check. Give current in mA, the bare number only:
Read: 195
